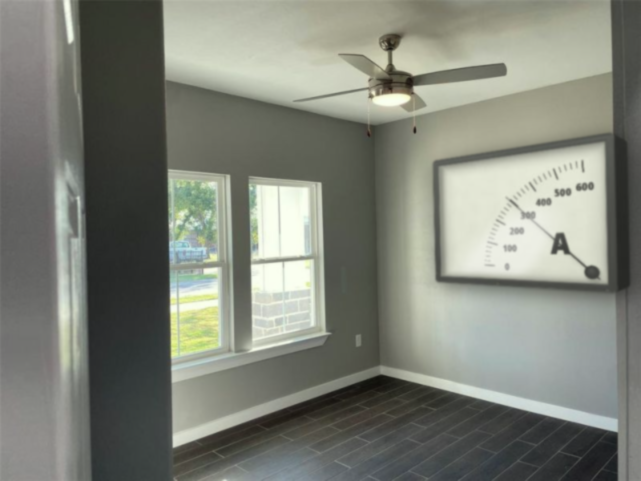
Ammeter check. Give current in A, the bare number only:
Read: 300
